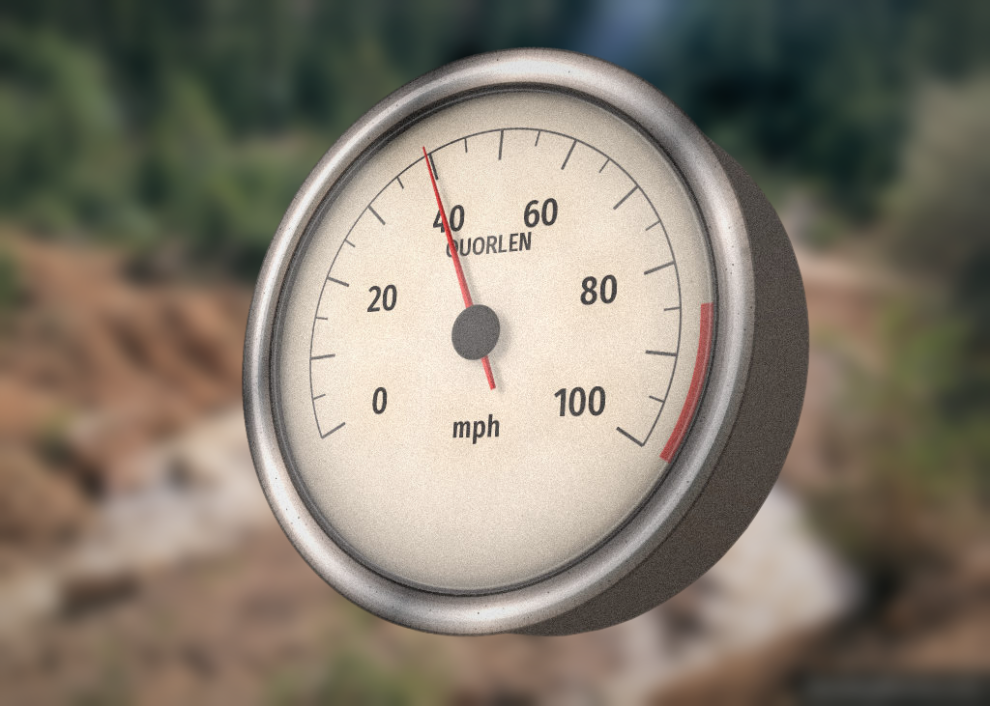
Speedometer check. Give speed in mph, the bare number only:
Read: 40
